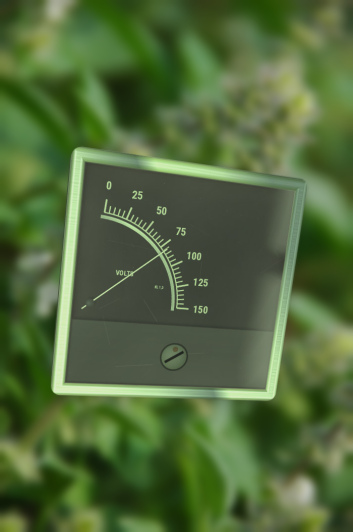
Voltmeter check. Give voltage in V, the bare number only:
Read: 80
